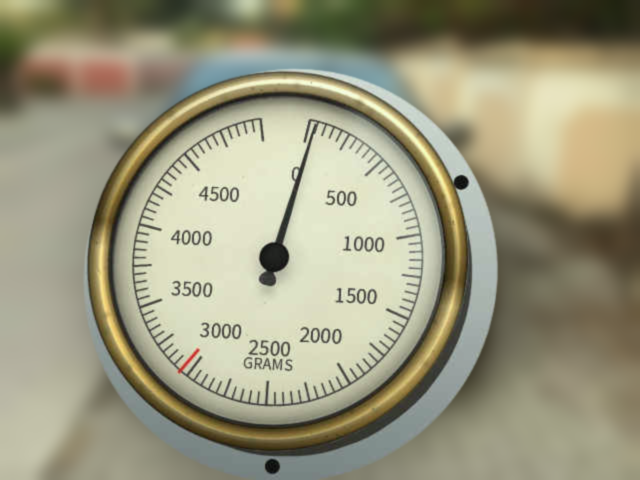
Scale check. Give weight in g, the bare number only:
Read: 50
